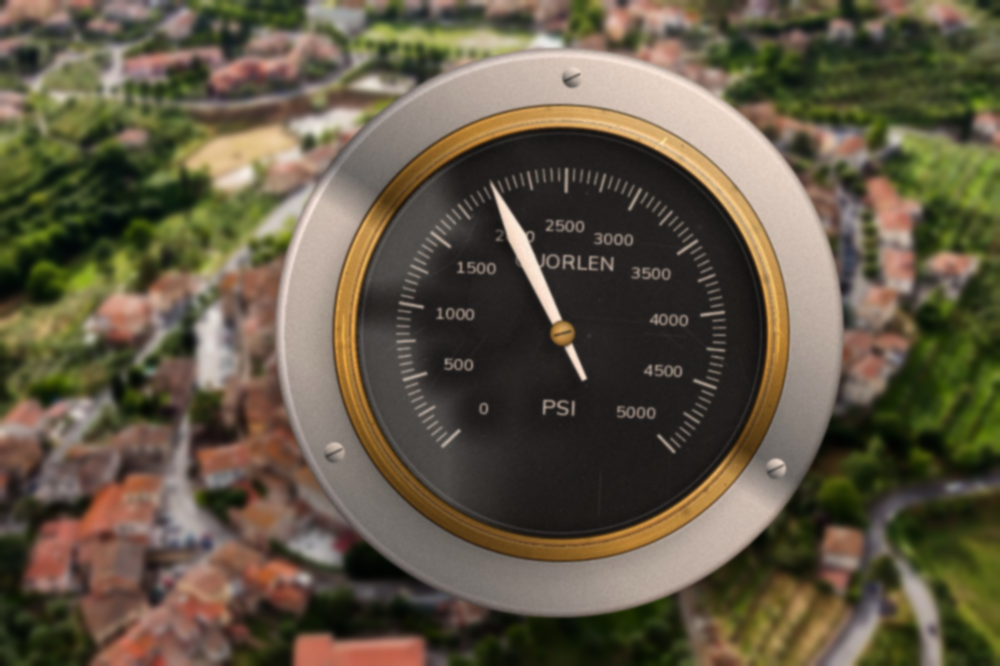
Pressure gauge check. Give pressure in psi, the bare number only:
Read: 2000
